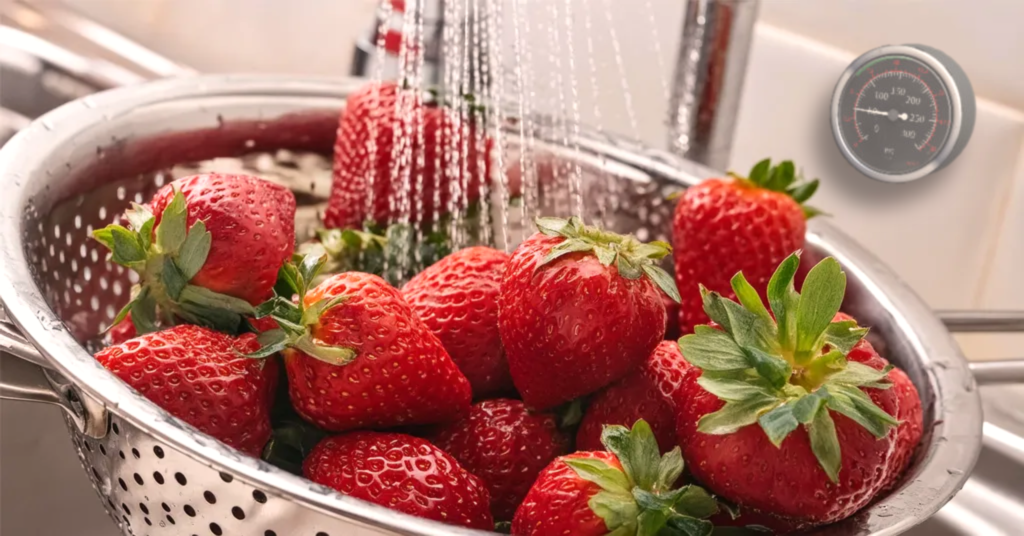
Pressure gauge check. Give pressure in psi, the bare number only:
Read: 50
